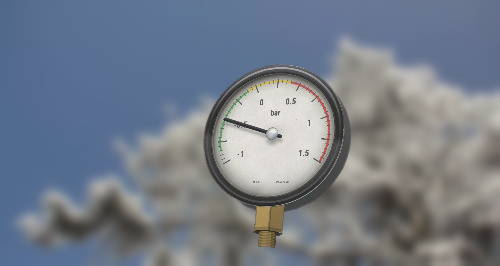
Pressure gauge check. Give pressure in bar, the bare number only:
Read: -0.5
